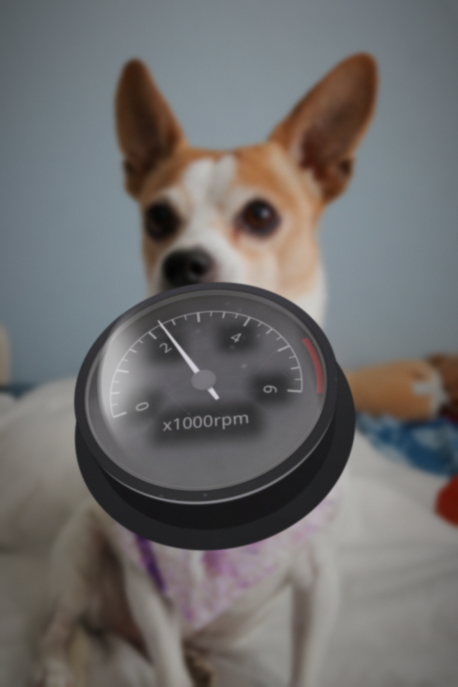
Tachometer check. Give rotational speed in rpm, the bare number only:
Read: 2250
